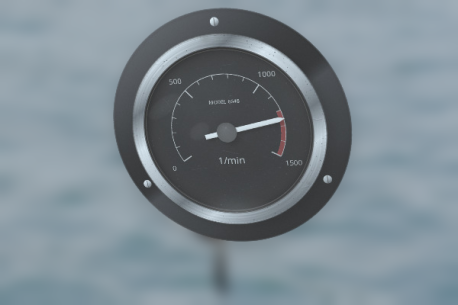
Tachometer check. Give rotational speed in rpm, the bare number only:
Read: 1250
